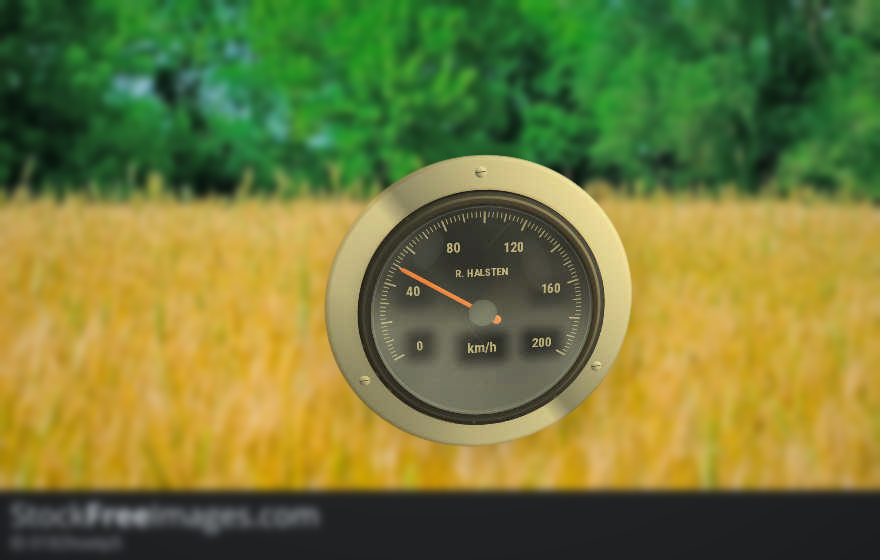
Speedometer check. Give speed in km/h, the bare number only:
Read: 50
